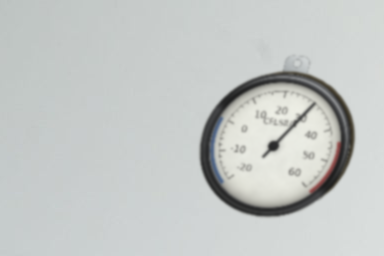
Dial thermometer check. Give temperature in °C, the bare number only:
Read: 30
